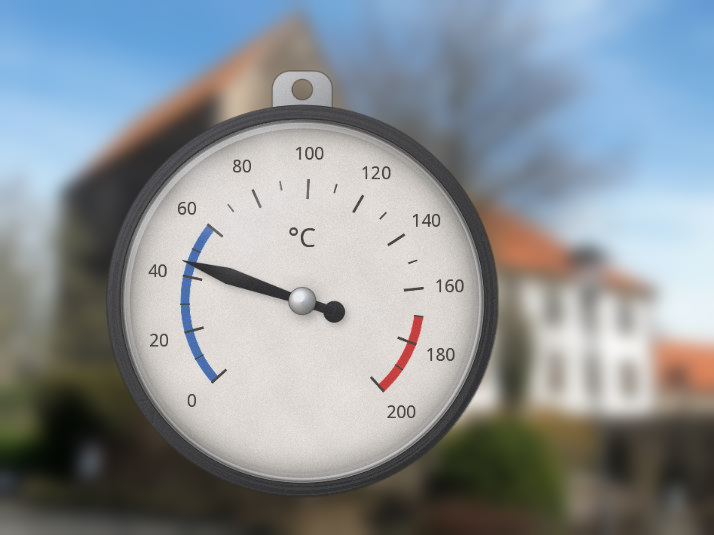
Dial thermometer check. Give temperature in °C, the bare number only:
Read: 45
